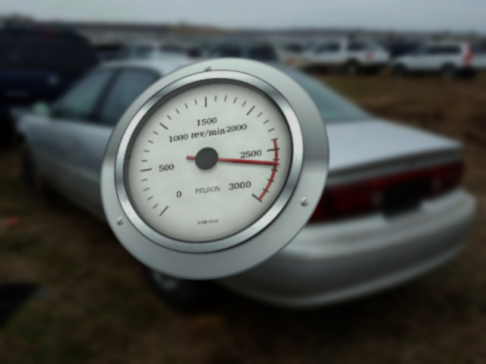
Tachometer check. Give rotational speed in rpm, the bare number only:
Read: 2650
